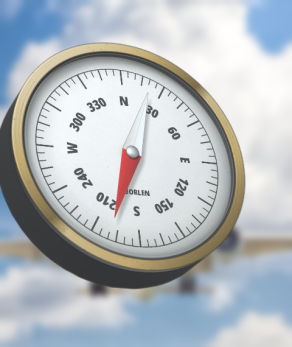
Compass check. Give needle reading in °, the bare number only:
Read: 200
